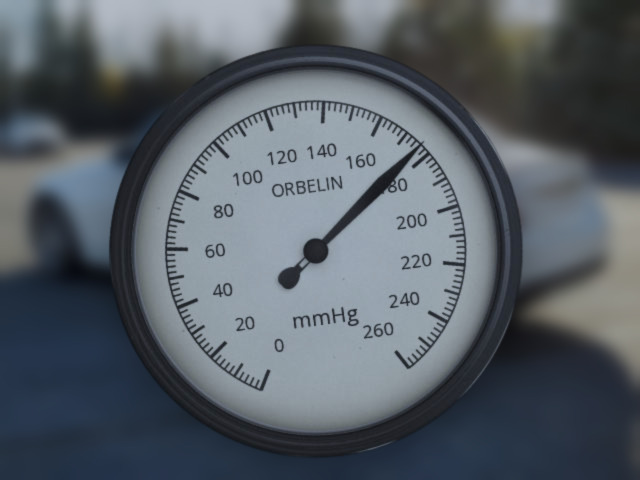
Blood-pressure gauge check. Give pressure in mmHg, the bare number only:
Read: 176
